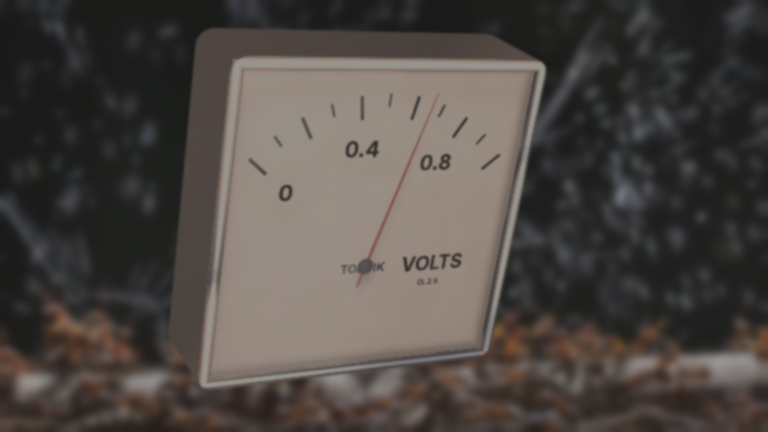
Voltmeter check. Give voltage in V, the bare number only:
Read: 0.65
